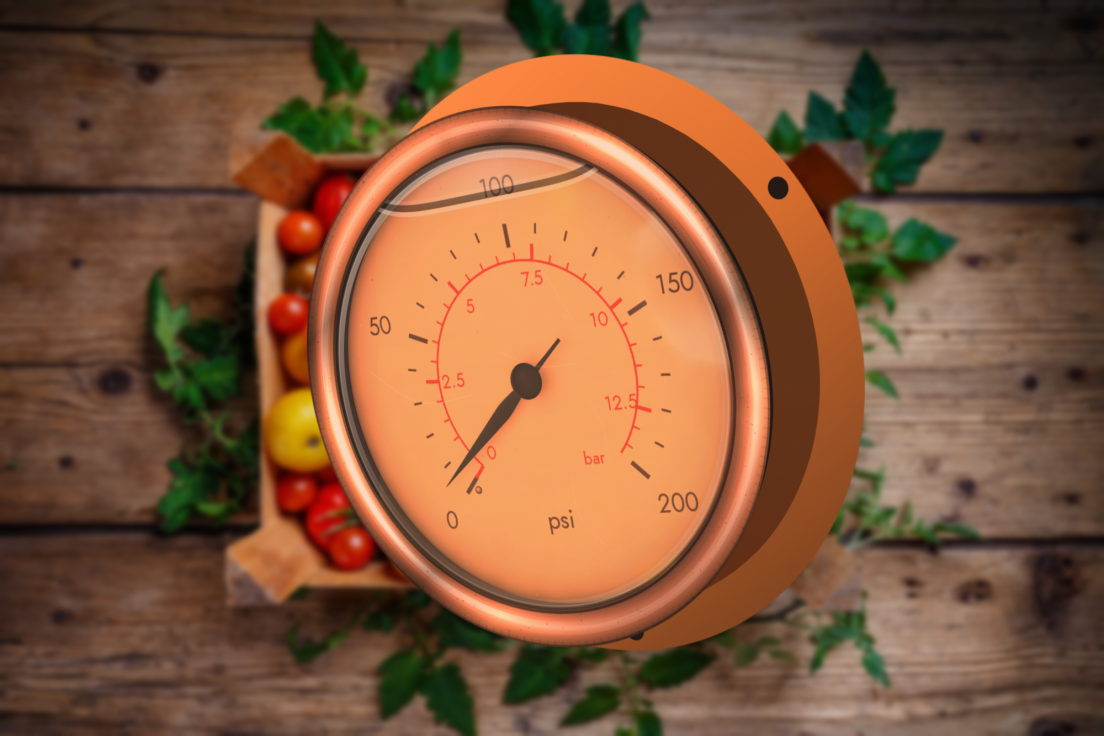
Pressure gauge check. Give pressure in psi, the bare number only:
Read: 5
